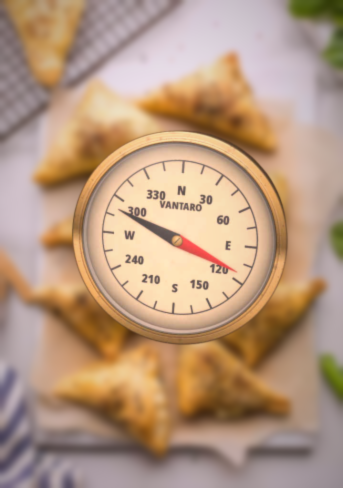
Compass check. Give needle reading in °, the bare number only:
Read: 112.5
